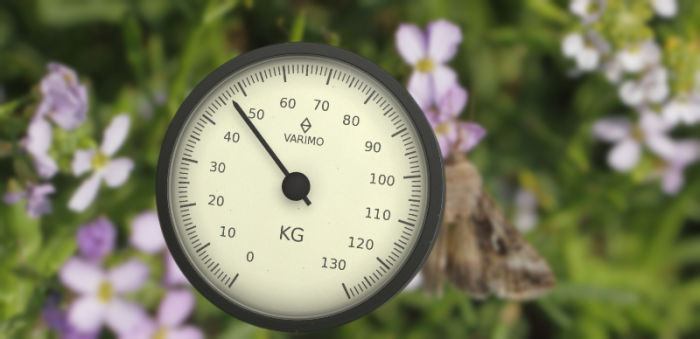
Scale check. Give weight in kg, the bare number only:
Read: 47
